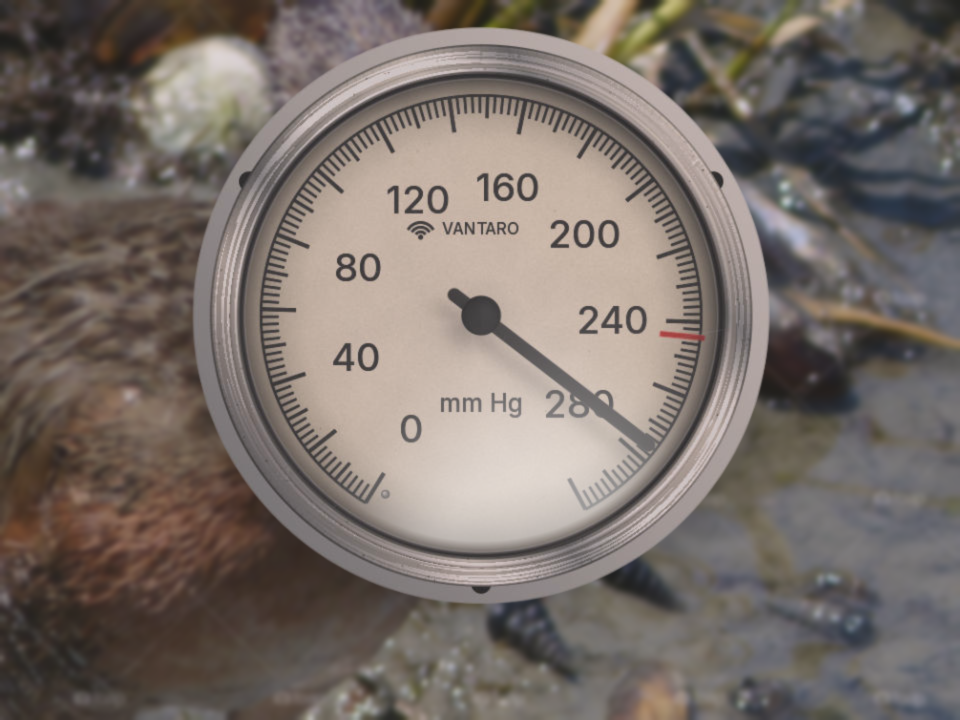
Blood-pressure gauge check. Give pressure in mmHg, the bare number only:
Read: 276
